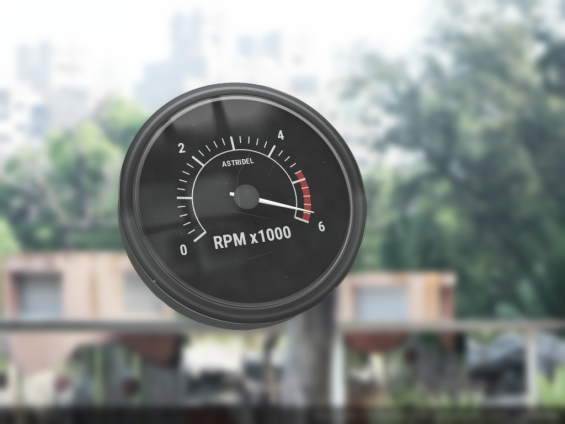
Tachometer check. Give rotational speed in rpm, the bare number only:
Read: 5800
